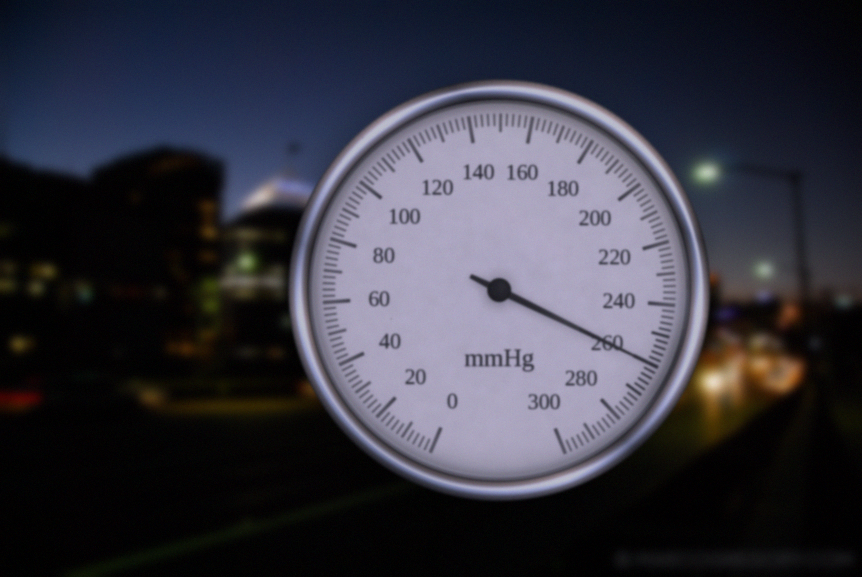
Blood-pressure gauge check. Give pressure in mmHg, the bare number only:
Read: 260
